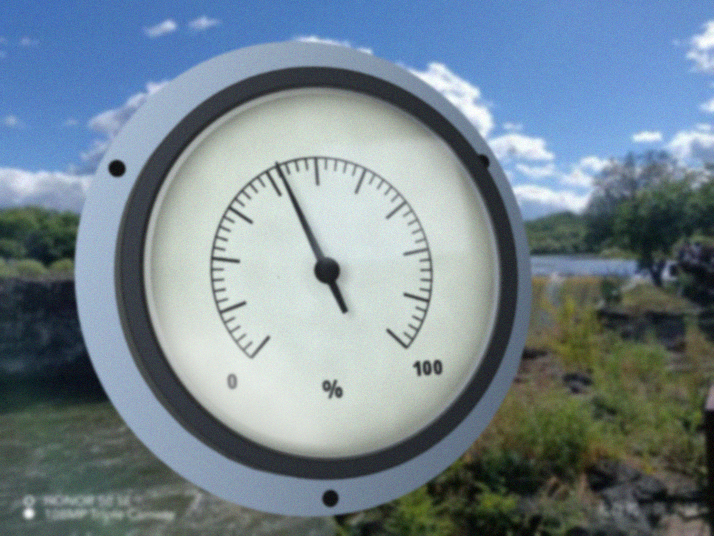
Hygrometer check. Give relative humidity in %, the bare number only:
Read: 42
